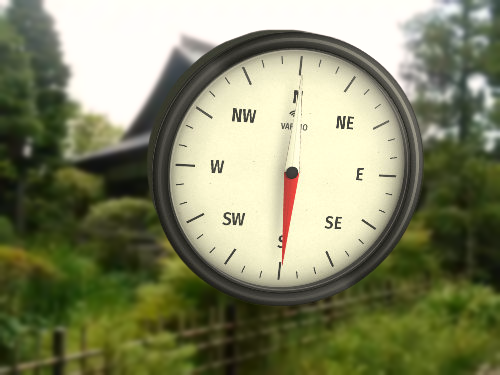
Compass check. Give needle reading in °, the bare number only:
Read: 180
